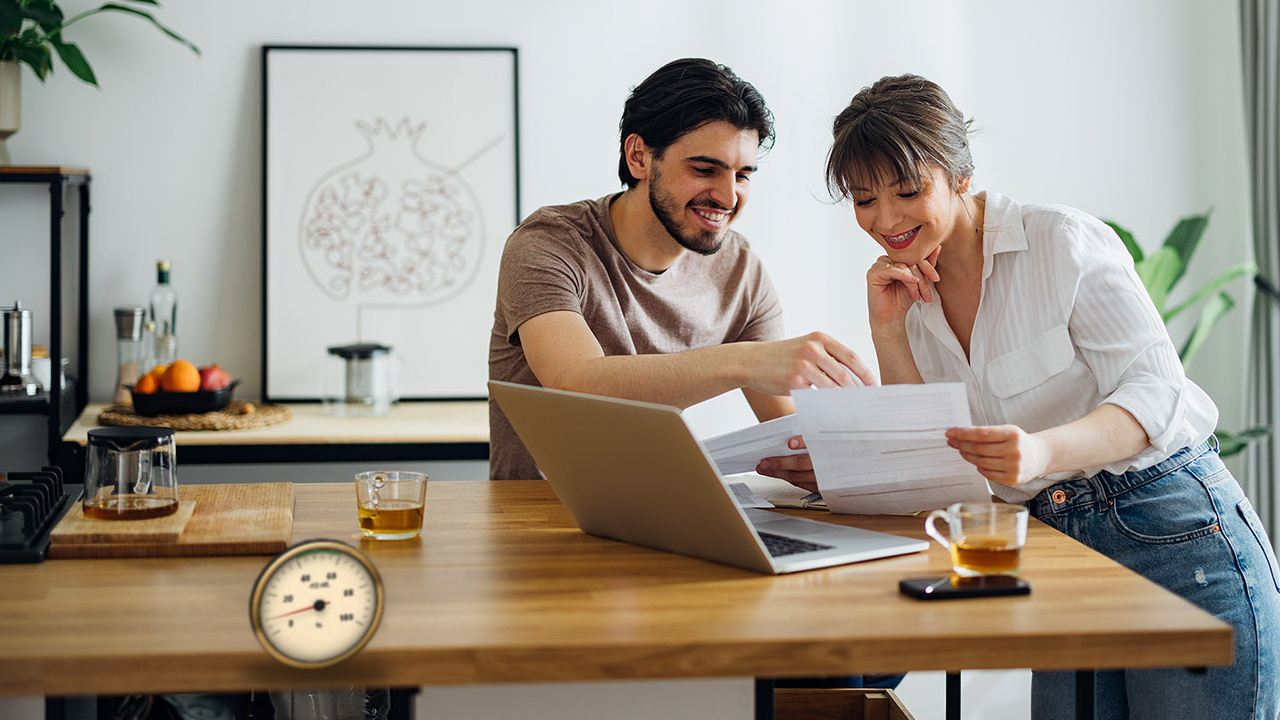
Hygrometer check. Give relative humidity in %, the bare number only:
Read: 8
